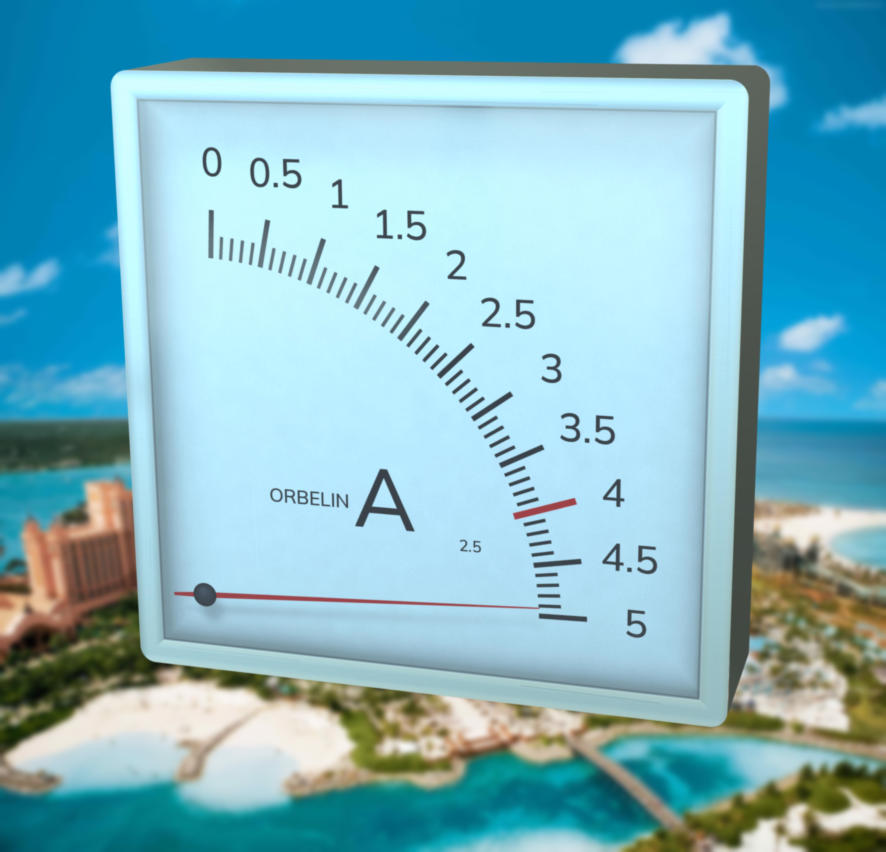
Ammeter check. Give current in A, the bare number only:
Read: 4.9
